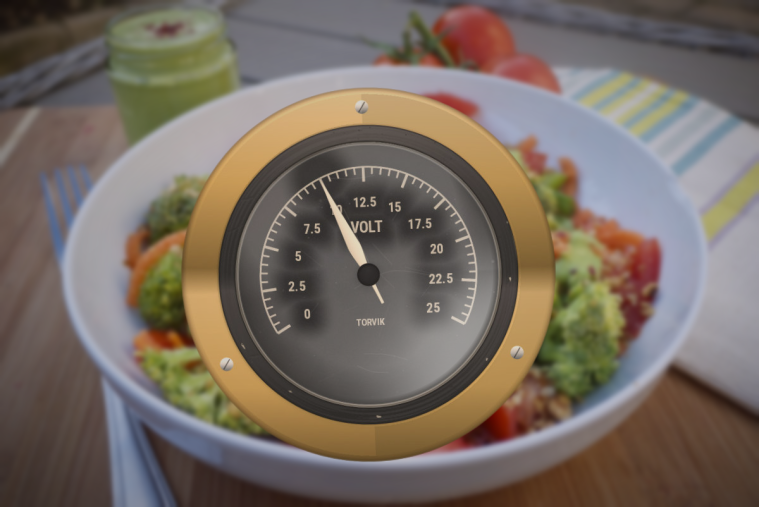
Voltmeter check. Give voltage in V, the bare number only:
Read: 10
